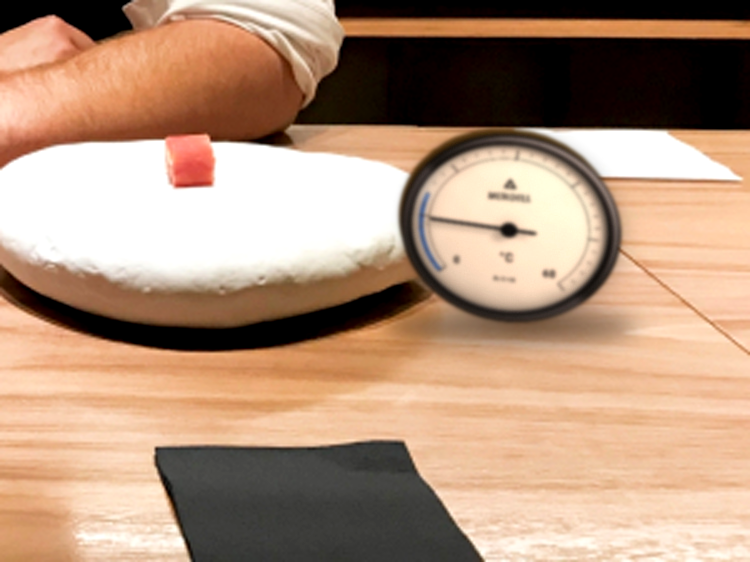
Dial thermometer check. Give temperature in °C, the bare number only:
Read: 10
